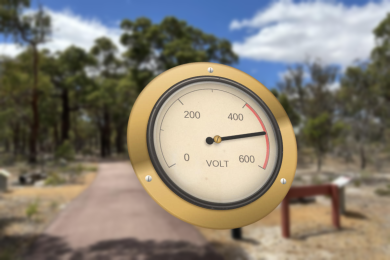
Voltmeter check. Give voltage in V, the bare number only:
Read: 500
